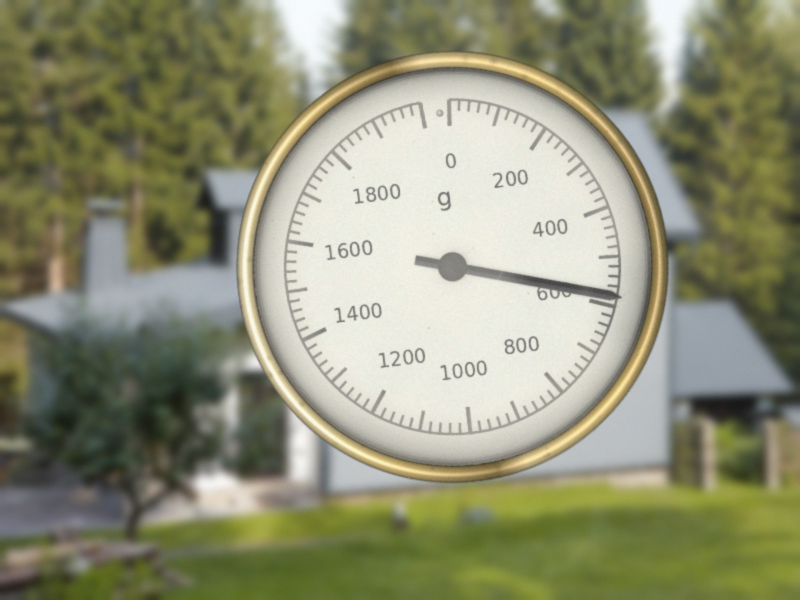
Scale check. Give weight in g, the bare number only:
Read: 580
